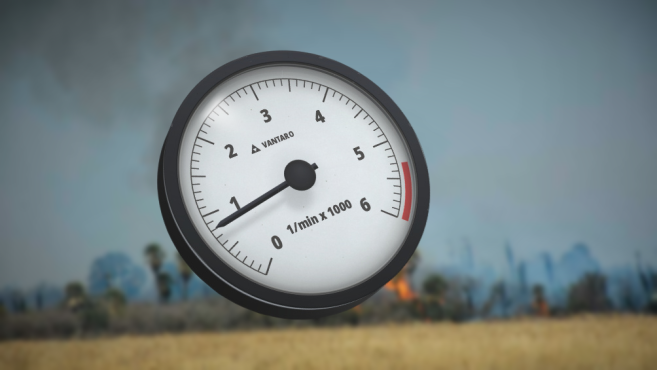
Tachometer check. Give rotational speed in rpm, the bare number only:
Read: 800
